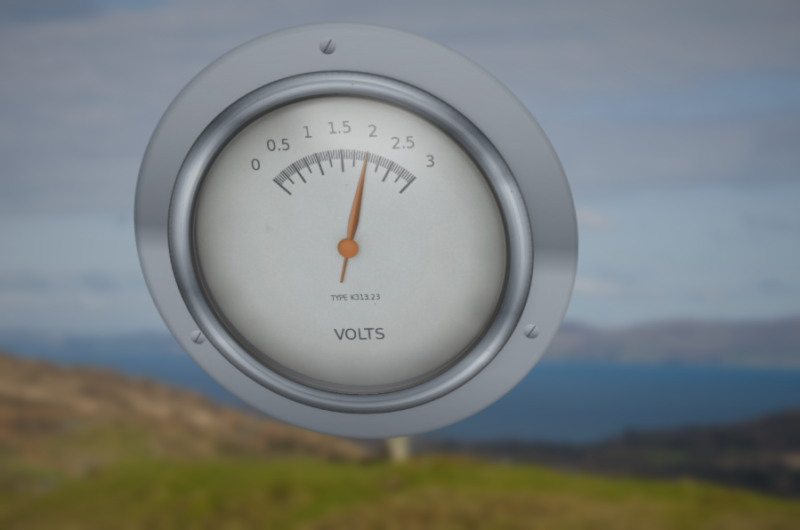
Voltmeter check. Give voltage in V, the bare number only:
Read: 2
